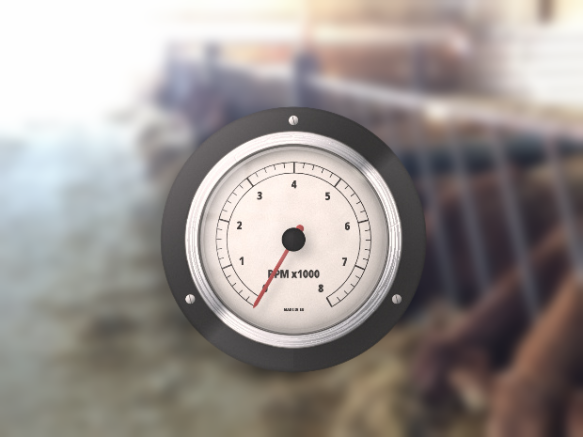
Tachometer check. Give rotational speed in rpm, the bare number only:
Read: 0
